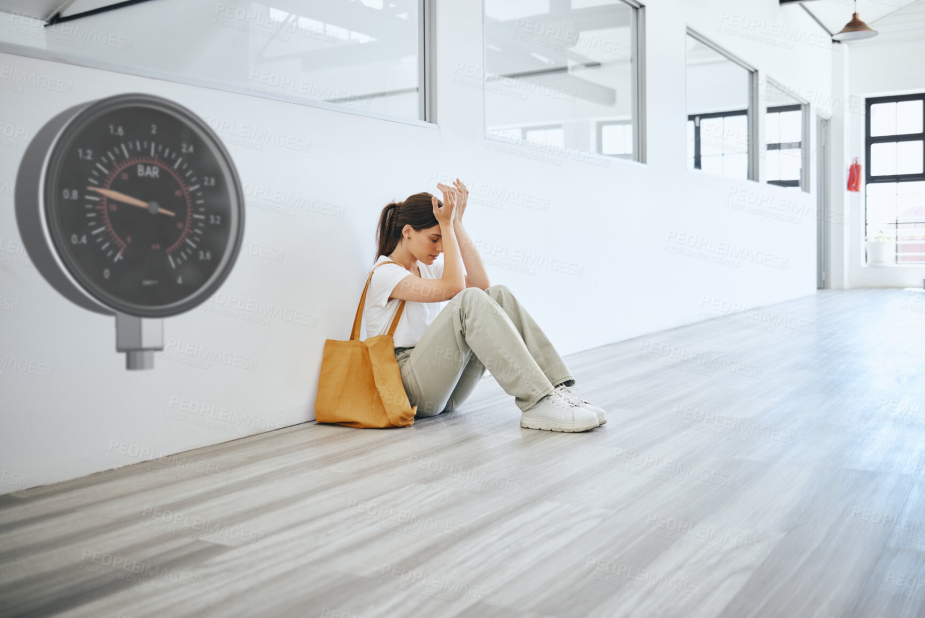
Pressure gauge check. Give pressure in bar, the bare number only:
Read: 0.9
